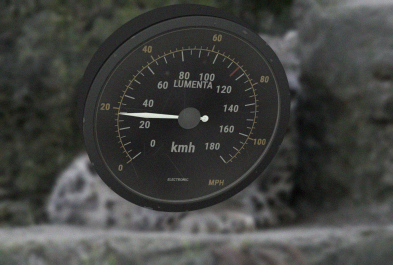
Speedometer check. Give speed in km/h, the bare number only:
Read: 30
